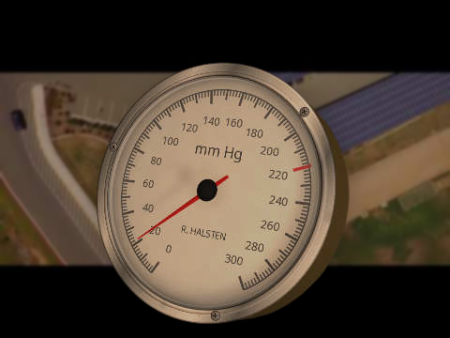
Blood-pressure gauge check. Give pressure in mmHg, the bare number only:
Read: 20
